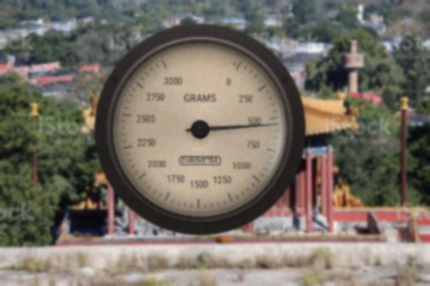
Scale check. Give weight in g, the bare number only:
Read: 550
